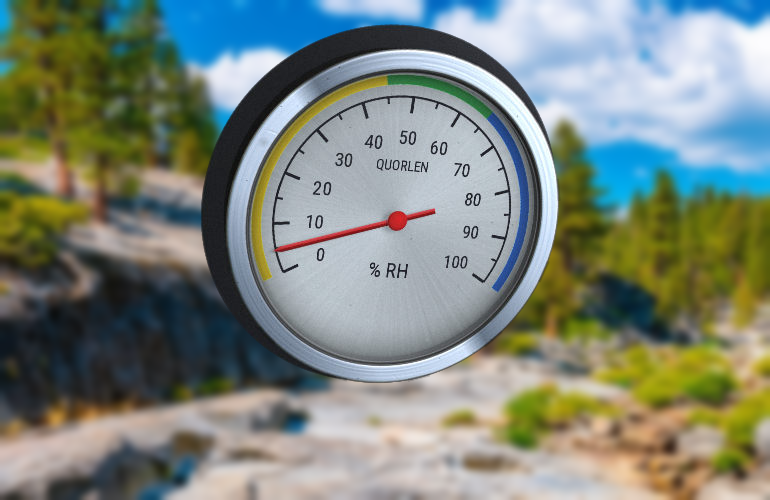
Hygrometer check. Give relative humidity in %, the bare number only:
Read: 5
